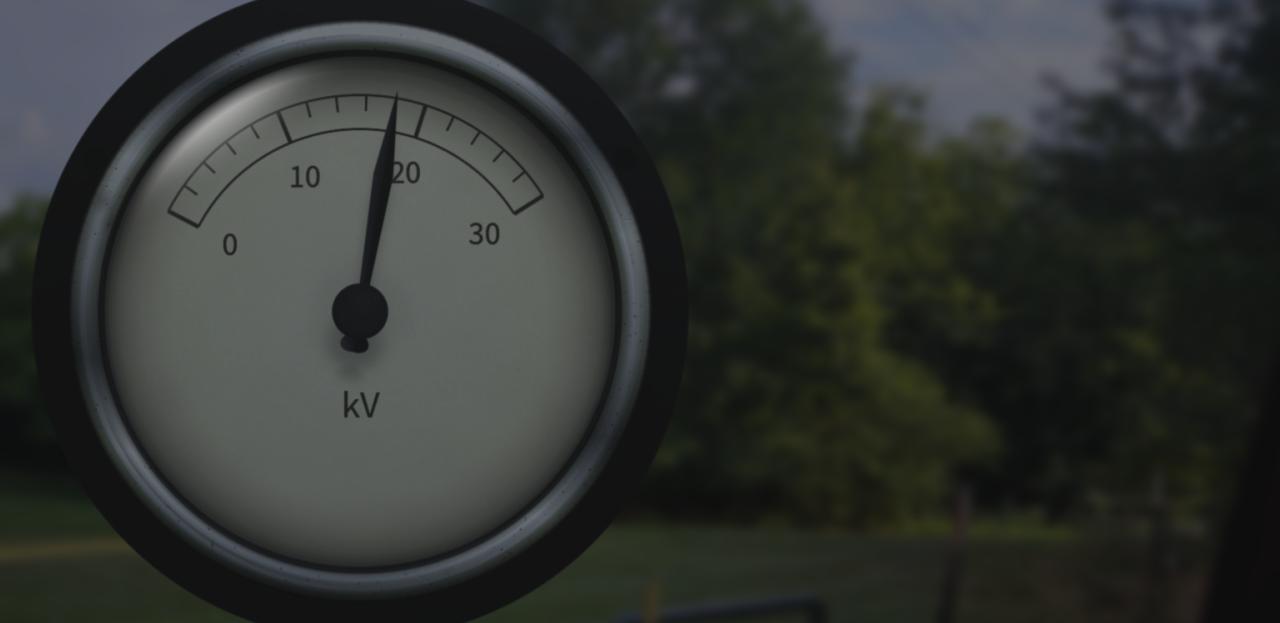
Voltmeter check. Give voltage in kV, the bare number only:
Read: 18
